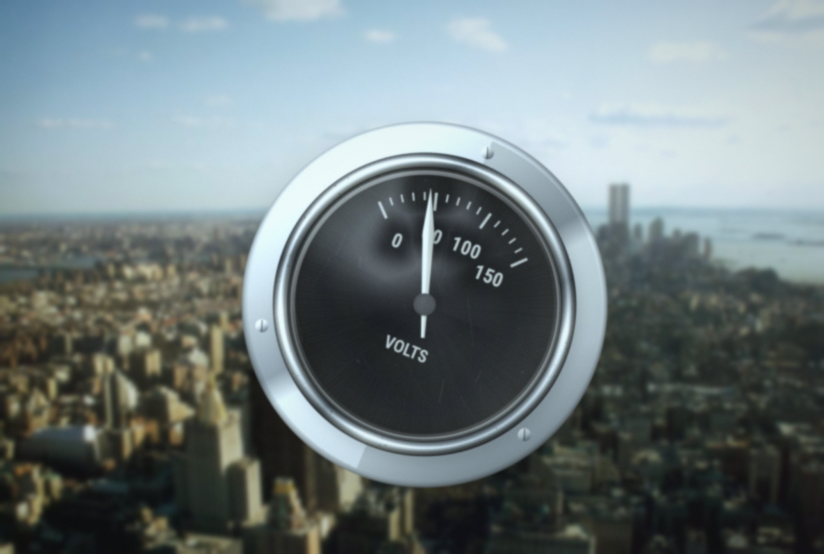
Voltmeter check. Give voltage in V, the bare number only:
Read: 45
